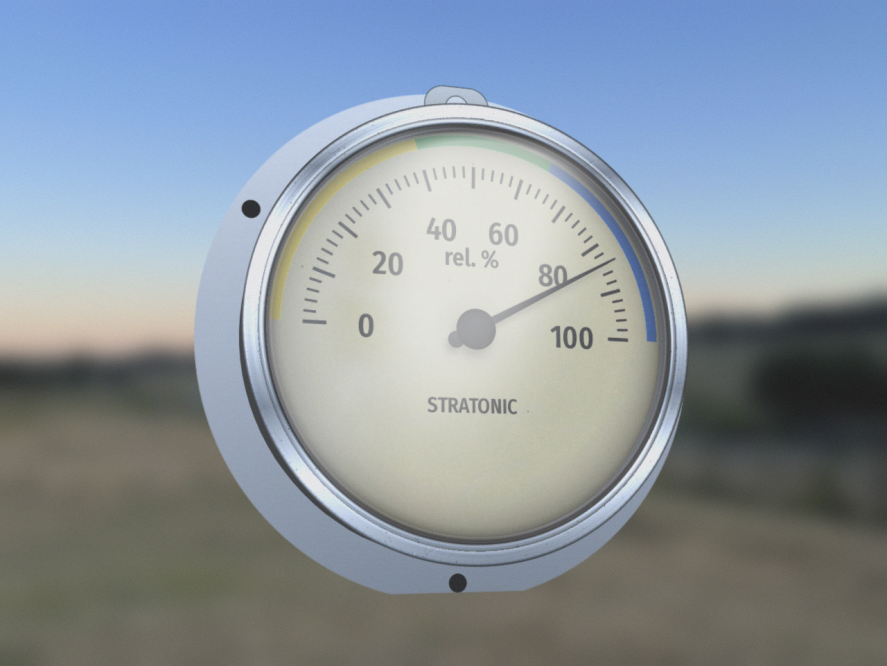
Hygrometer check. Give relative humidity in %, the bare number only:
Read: 84
